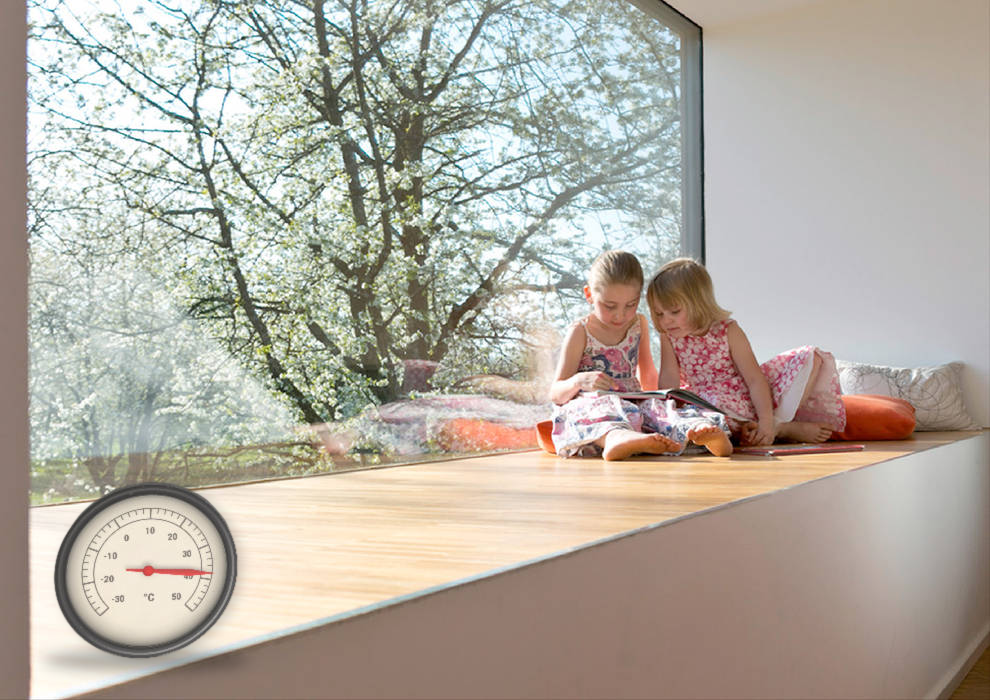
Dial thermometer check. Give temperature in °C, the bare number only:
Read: 38
